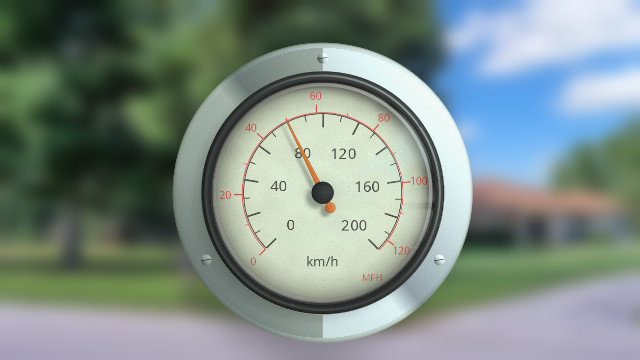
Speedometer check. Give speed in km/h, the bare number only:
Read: 80
